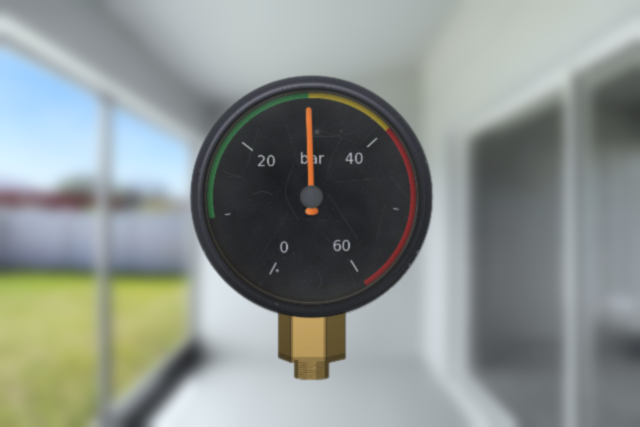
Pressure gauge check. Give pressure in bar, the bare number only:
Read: 30
